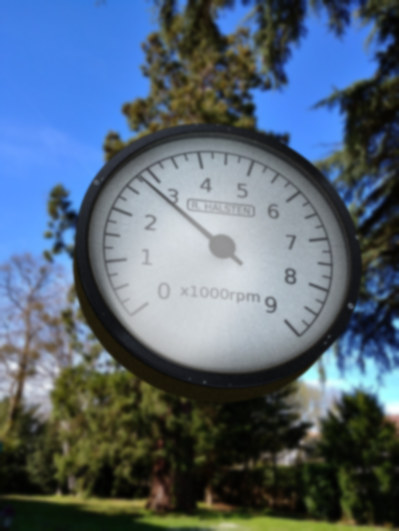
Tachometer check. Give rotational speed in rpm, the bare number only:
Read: 2750
